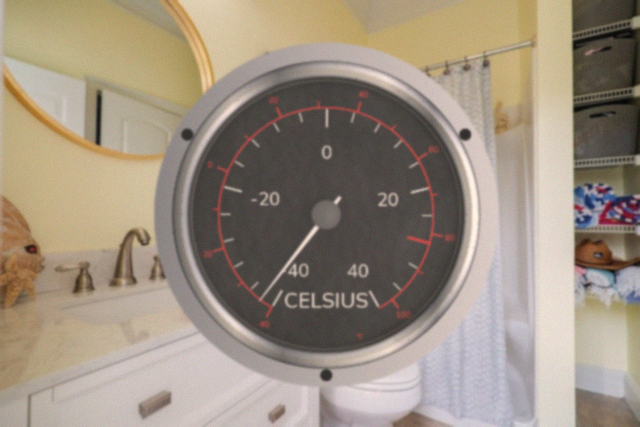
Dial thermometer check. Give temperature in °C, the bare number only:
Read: -38
